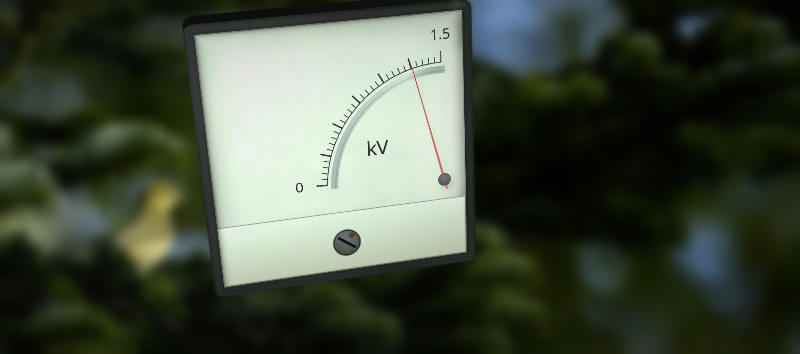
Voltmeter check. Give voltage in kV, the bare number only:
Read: 1.25
